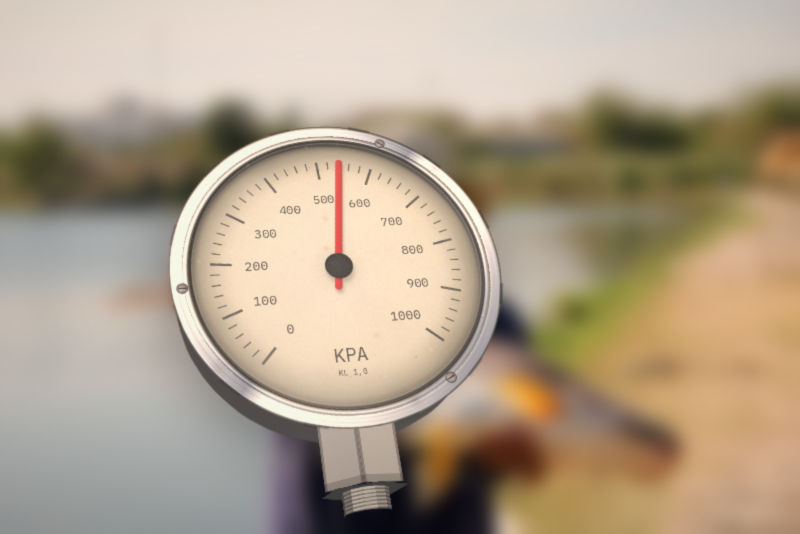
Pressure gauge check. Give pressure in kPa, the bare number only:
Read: 540
